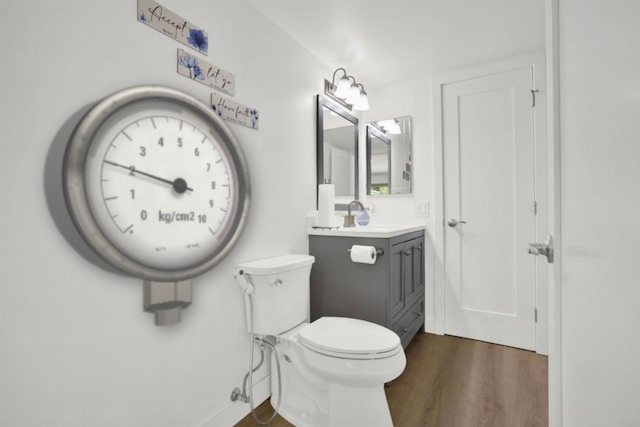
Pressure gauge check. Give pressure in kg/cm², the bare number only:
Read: 2
